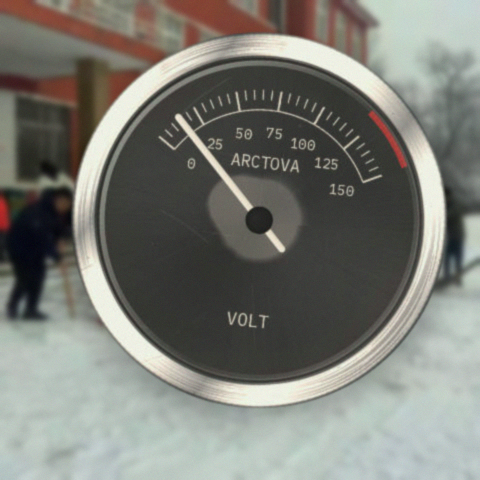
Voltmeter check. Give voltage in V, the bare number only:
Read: 15
